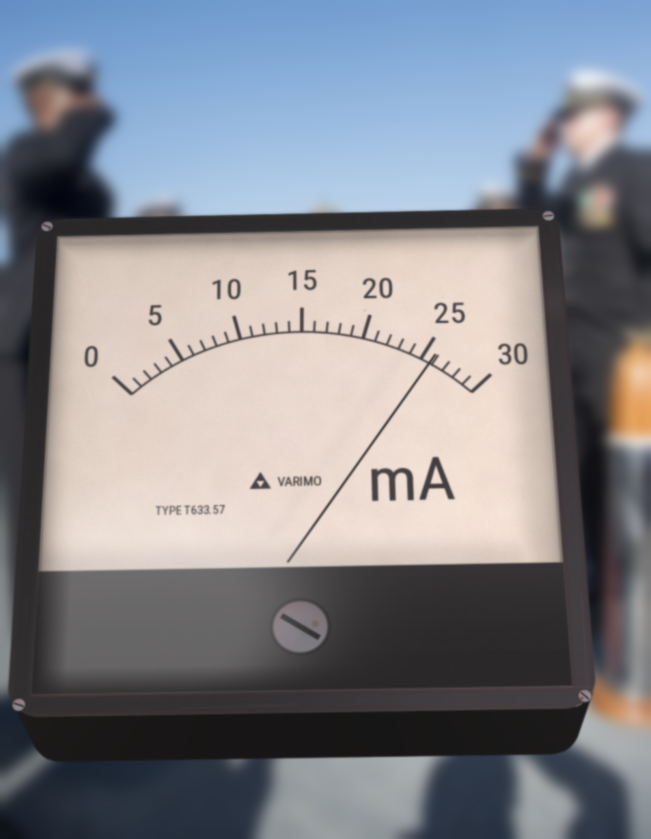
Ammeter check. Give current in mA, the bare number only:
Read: 26
